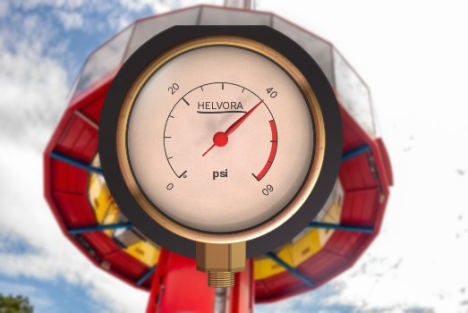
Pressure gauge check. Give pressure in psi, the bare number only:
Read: 40
